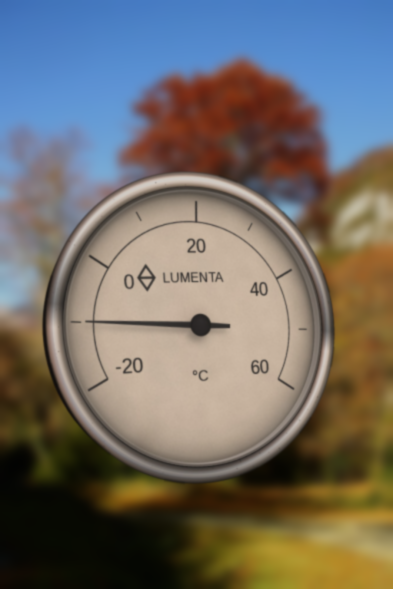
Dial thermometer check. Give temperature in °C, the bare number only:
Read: -10
